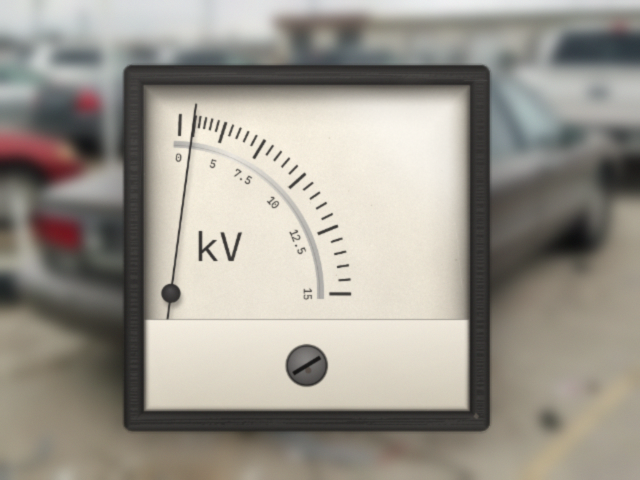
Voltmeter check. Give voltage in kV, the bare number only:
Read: 2.5
